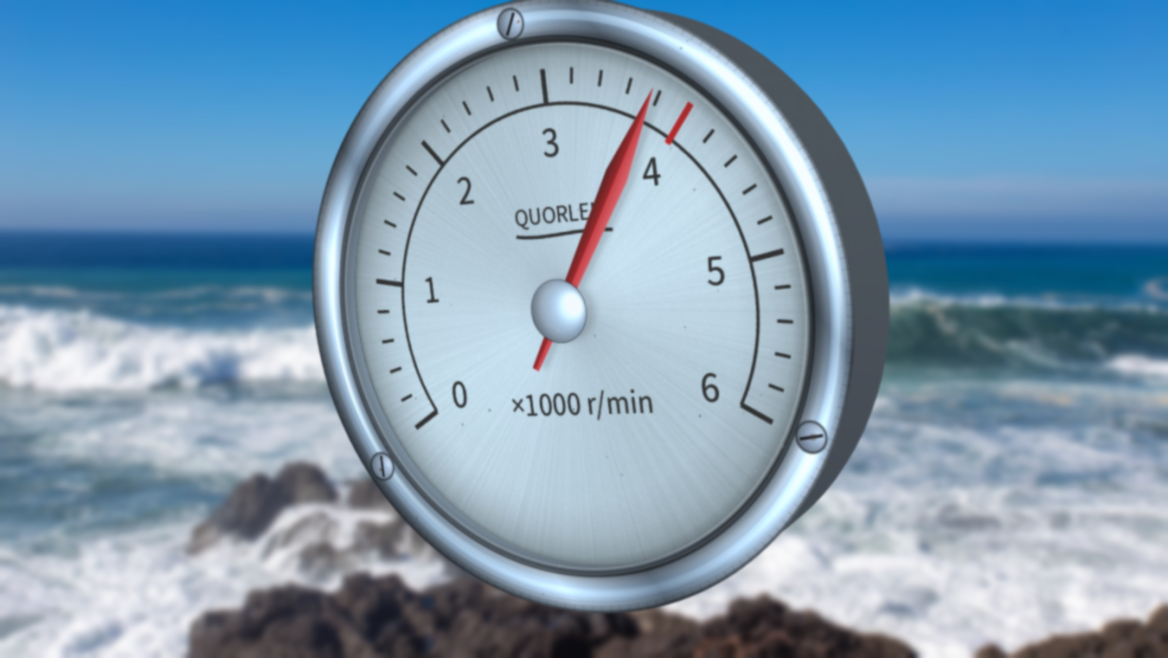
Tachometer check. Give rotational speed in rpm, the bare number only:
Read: 3800
